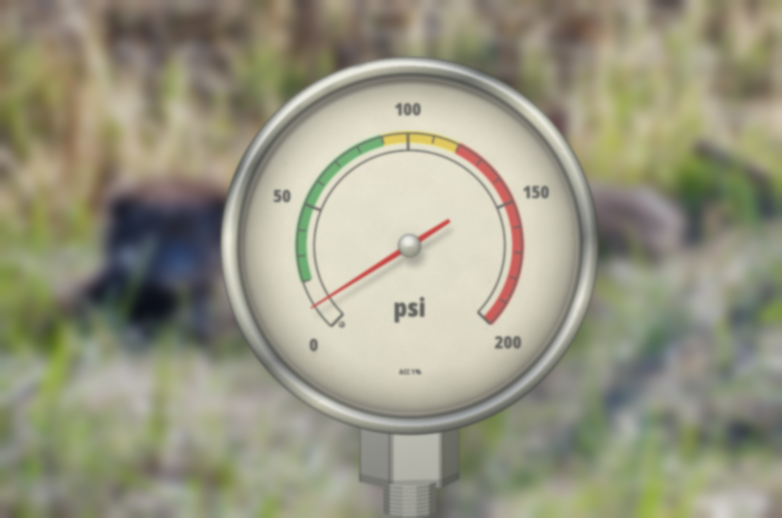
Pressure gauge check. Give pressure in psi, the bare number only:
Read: 10
